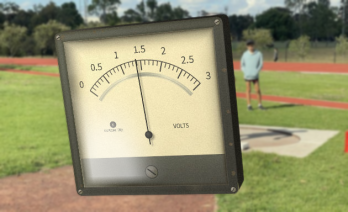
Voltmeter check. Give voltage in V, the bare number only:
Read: 1.4
